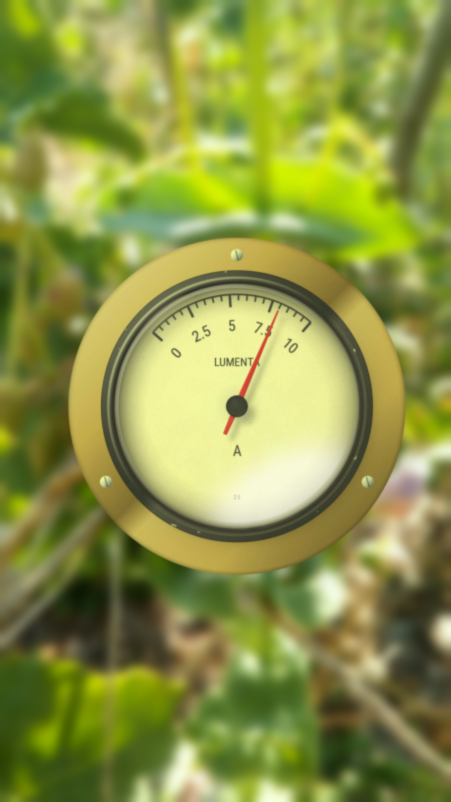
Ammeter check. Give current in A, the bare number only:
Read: 8
